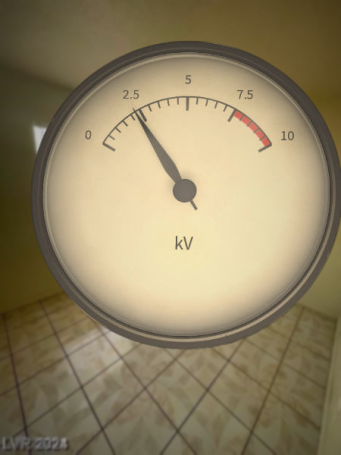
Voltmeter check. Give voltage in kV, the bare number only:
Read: 2.25
